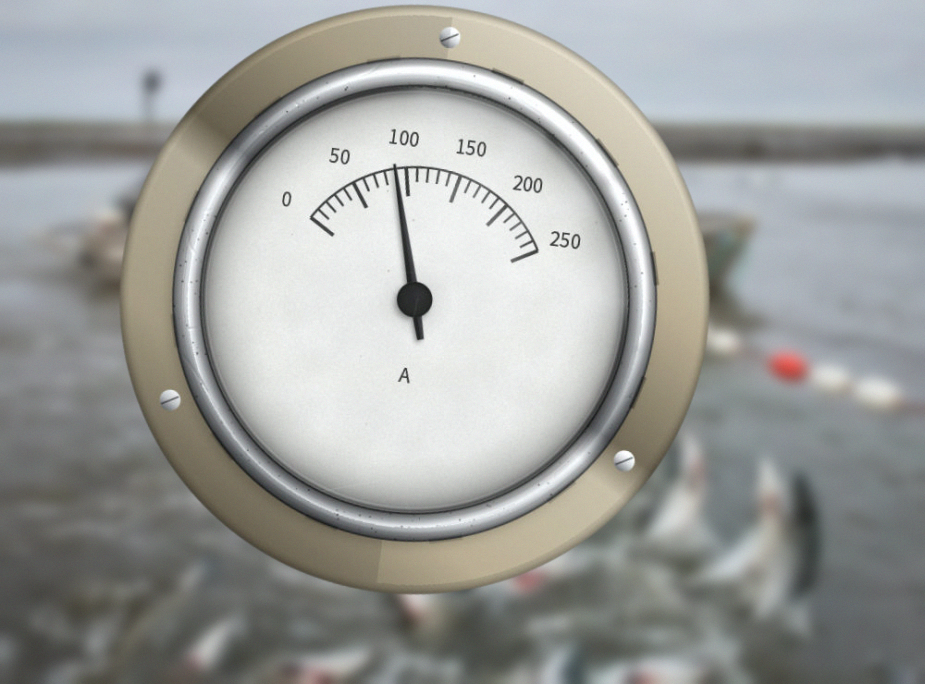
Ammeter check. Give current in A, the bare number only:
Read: 90
